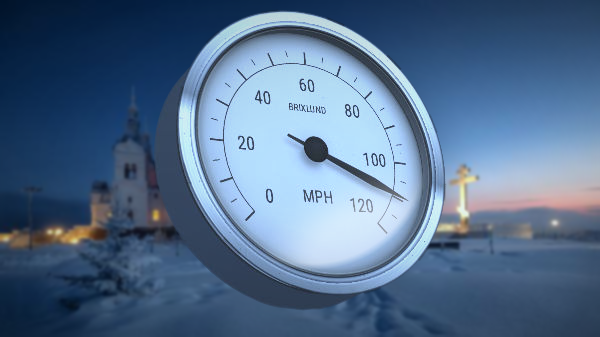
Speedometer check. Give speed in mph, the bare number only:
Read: 110
